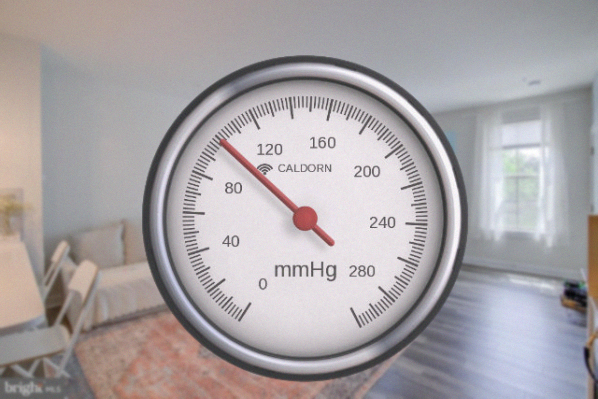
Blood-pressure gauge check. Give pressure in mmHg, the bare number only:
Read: 100
